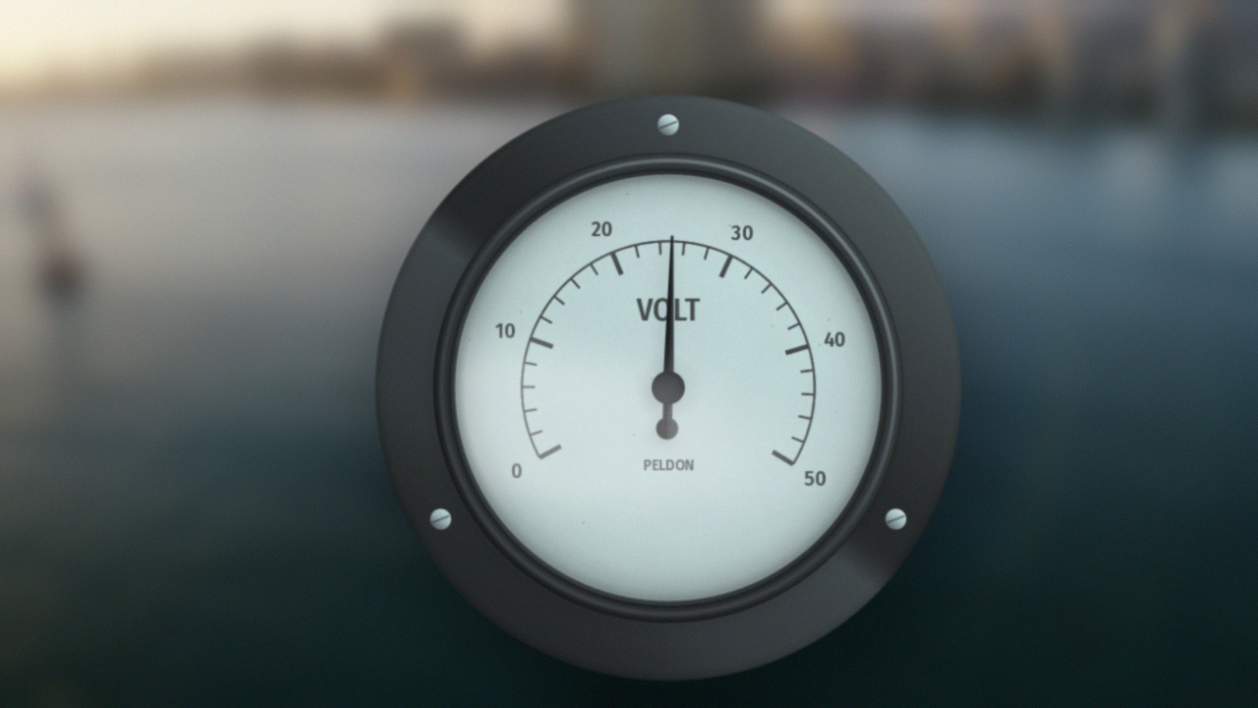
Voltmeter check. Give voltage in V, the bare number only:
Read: 25
